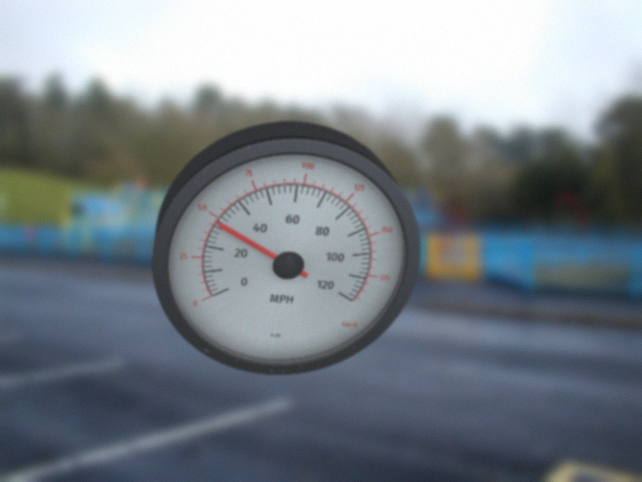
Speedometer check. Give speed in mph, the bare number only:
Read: 30
